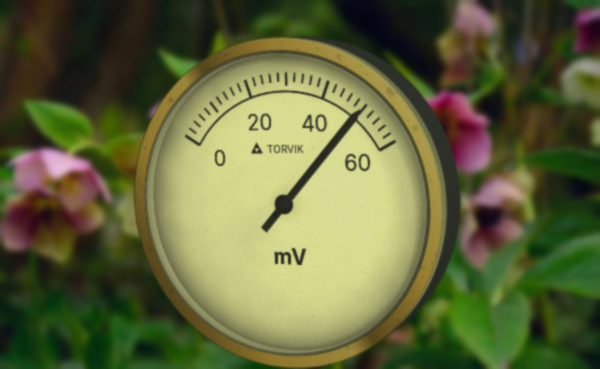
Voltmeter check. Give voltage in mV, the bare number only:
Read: 50
